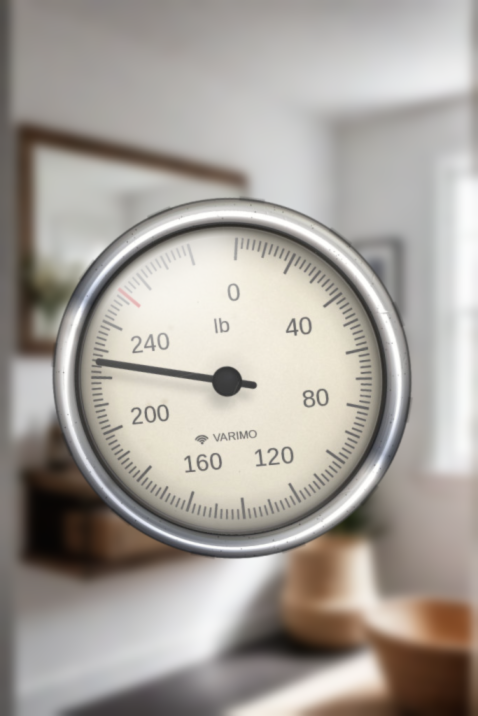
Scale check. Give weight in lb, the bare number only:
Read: 226
